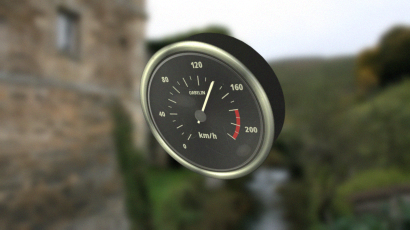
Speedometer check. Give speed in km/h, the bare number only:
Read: 140
